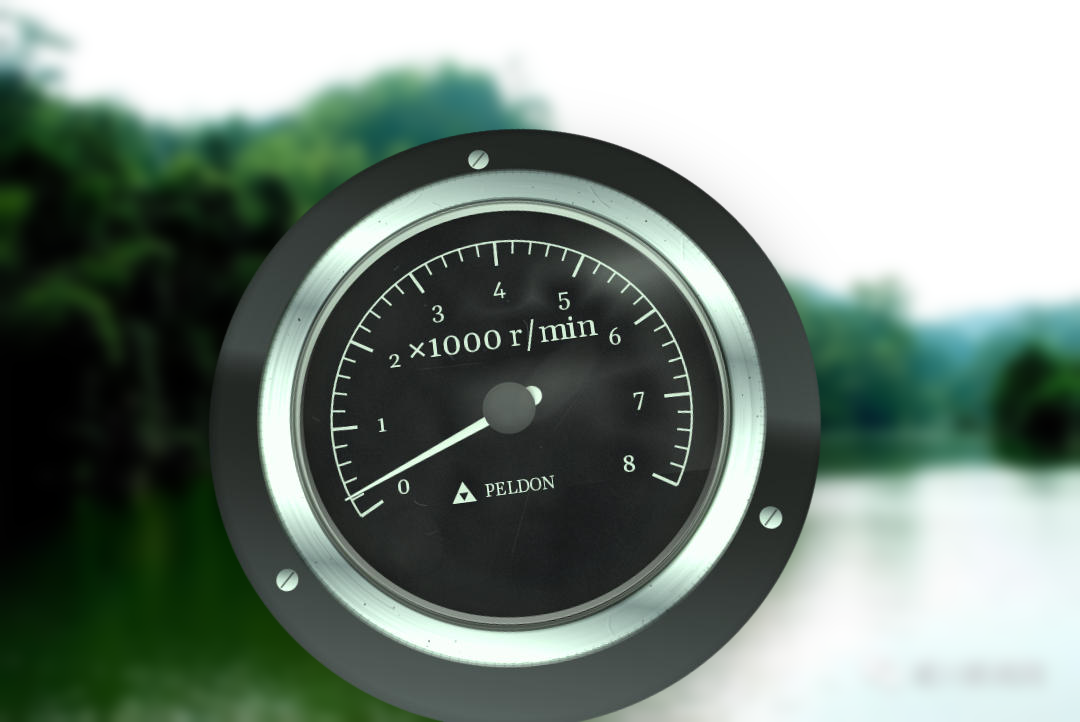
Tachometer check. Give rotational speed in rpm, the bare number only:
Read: 200
